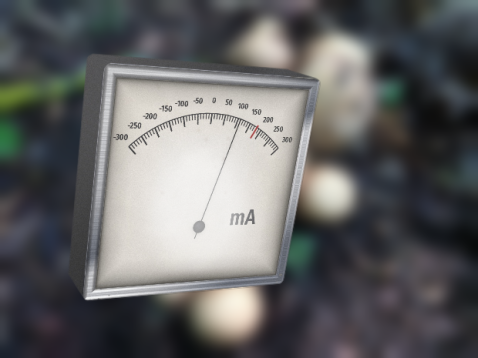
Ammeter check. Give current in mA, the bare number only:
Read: 100
